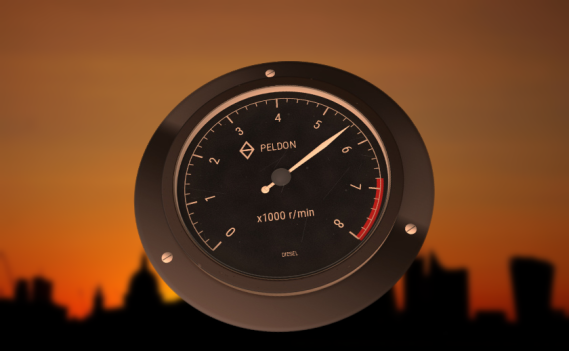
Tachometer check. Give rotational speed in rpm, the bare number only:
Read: 5600
